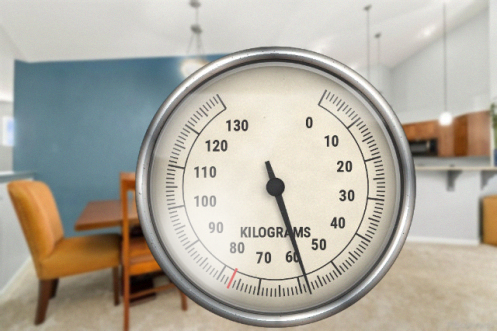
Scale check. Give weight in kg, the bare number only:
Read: 58
